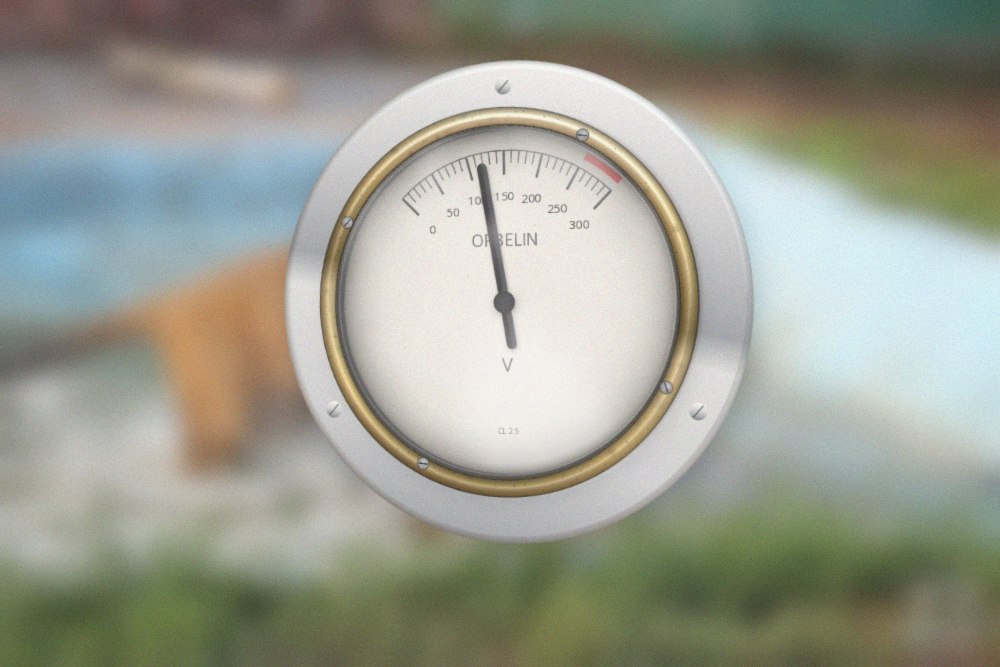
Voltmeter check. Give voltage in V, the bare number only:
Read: 120
